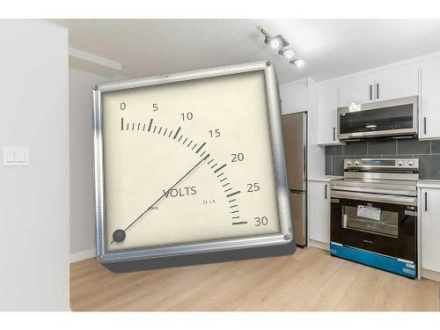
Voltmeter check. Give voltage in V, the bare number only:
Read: 17
